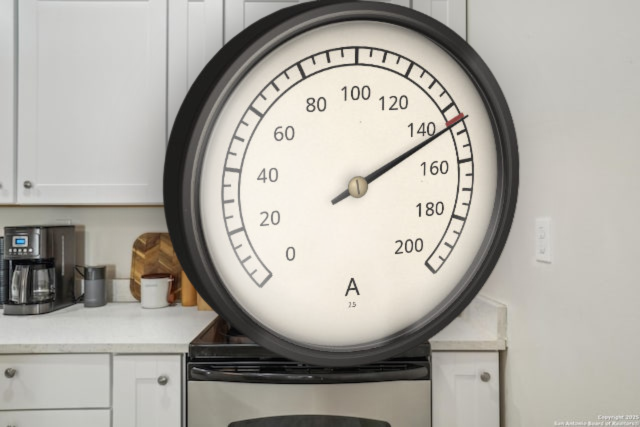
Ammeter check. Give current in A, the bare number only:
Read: 145
